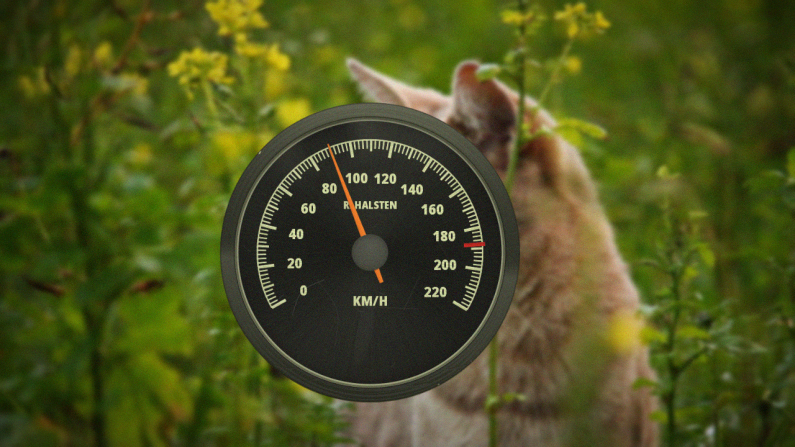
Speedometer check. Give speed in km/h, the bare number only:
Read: 90
